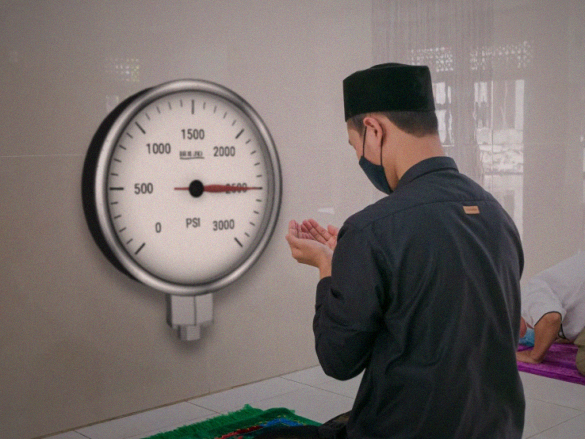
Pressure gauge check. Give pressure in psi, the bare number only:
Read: 2500
